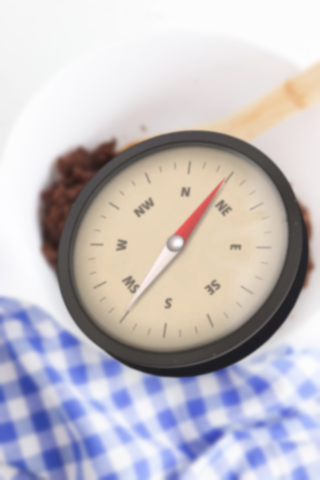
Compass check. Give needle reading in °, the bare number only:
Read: 30
